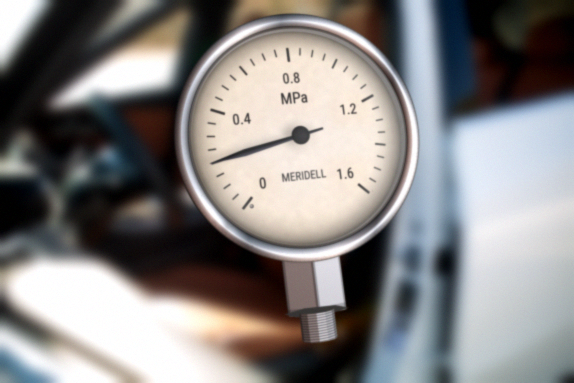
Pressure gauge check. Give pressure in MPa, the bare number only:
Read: 0.2
